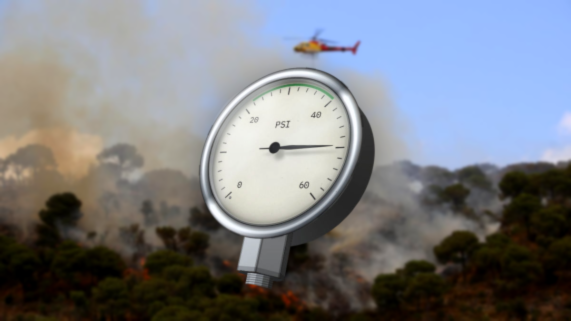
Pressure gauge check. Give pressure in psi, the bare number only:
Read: 50
